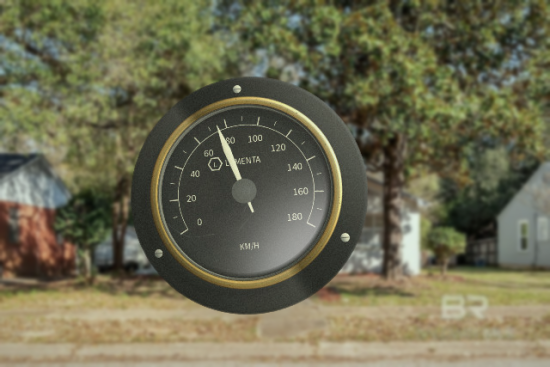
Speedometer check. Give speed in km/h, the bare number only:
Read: 75
